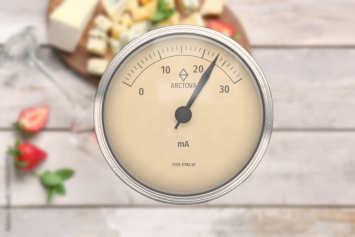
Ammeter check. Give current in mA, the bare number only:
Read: 23
